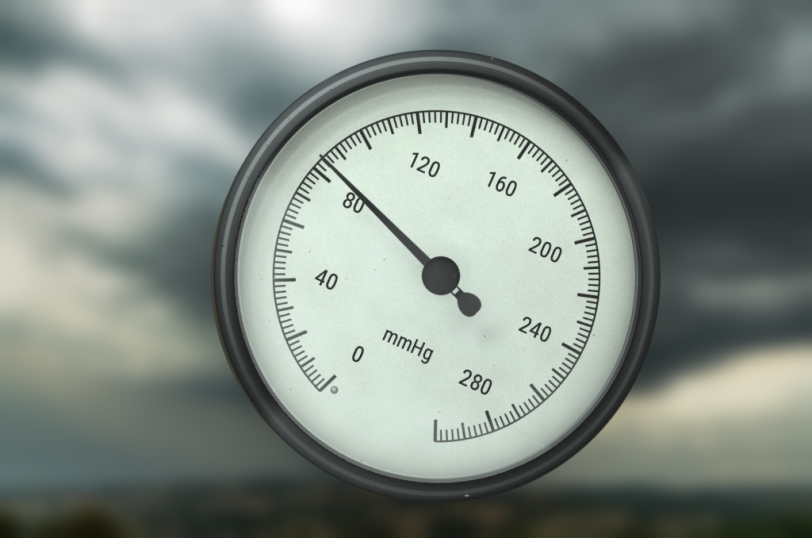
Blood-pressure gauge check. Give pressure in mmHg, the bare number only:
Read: 84
